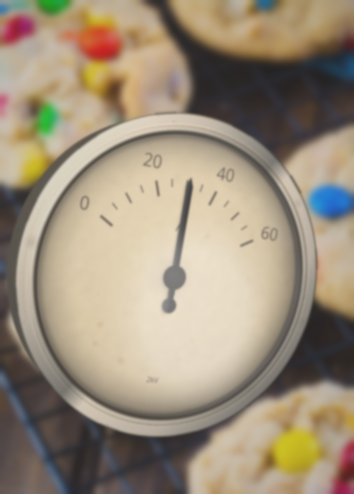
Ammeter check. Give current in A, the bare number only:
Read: 30
